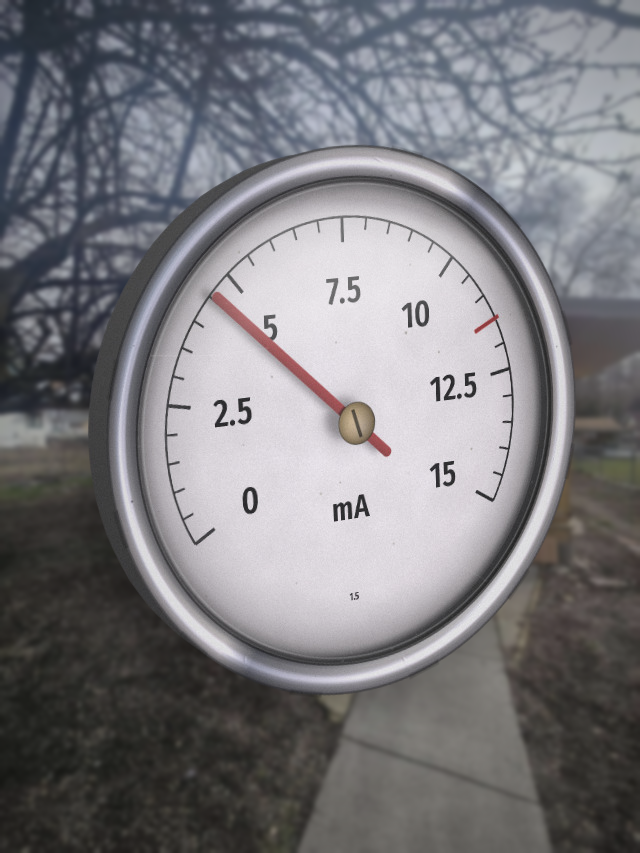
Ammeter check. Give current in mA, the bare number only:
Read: 4.5
